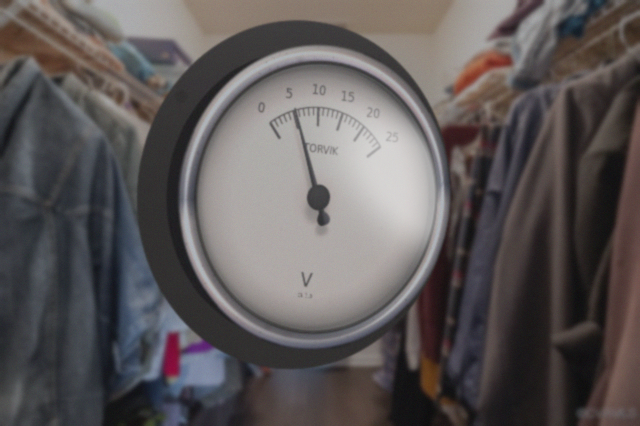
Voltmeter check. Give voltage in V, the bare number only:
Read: 5
